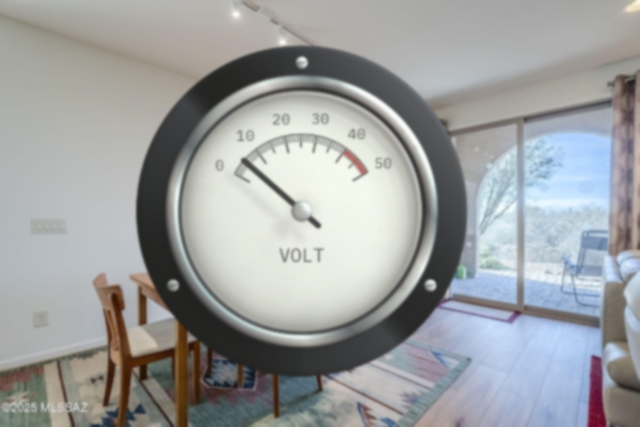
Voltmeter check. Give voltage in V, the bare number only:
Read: 5
